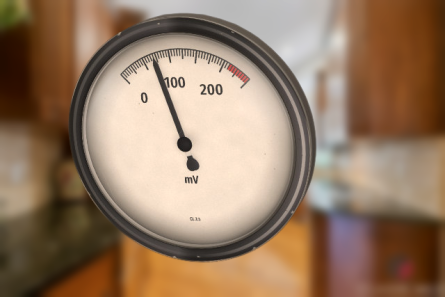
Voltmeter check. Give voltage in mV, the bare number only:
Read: 75
